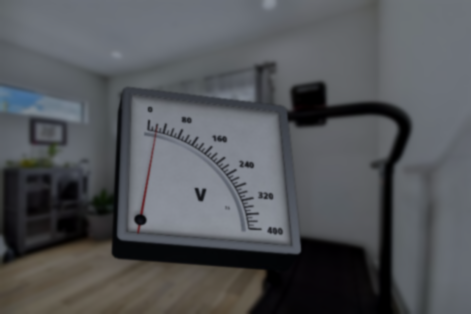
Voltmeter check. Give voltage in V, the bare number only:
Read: 20
